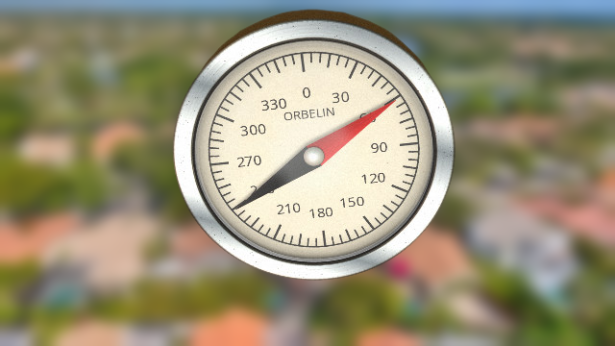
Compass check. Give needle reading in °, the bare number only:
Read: 60
